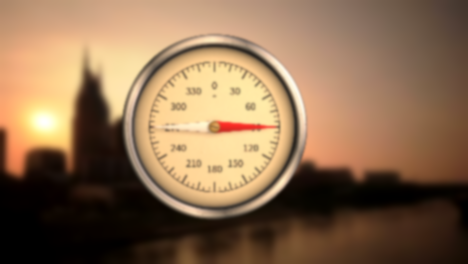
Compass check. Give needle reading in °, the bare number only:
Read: 90
